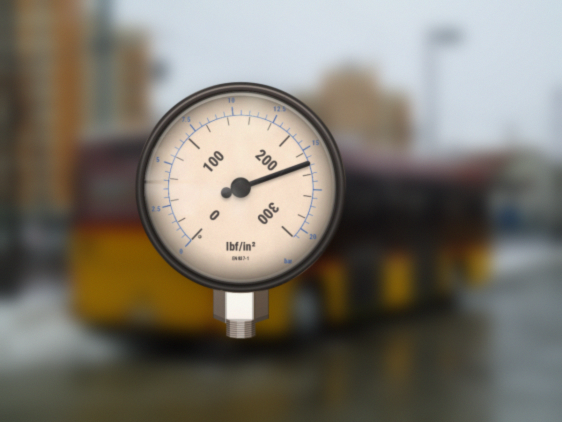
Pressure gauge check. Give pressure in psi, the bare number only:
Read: 230
